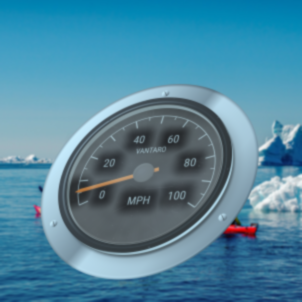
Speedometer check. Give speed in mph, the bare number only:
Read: 5
